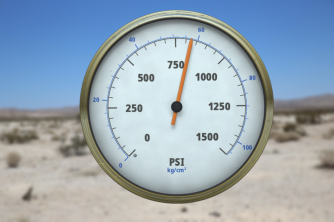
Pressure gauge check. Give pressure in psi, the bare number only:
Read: 825
